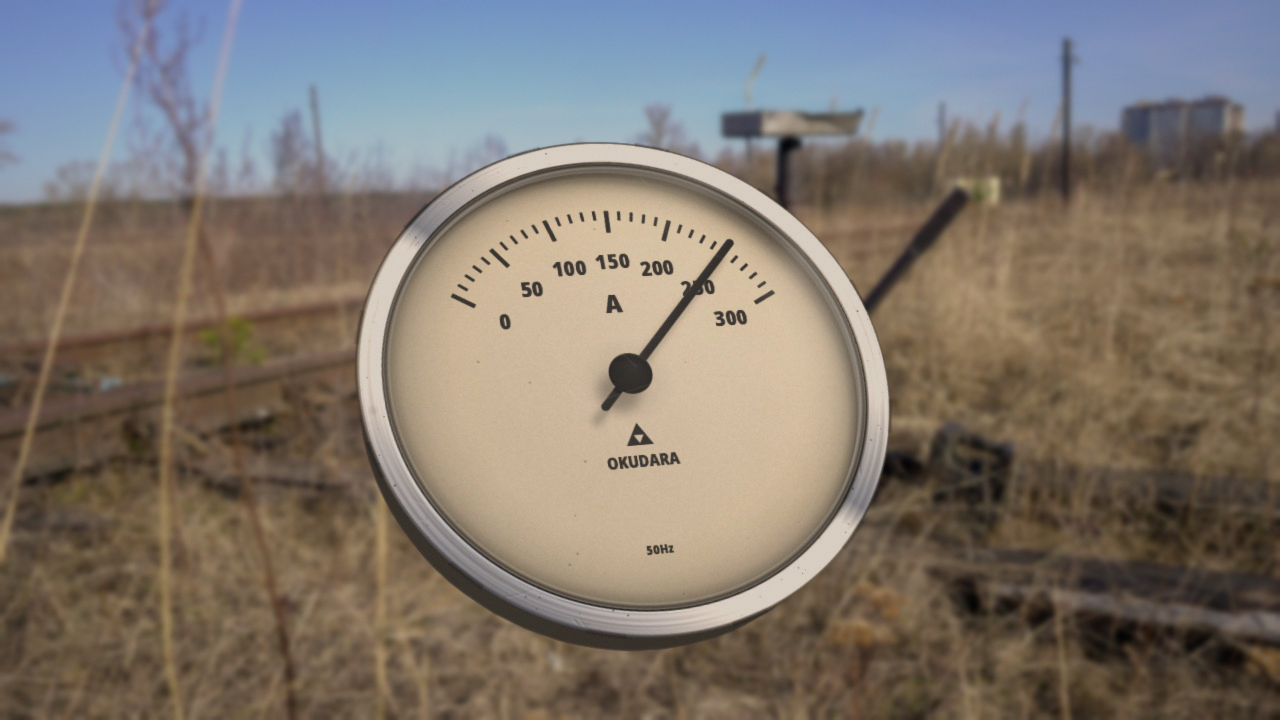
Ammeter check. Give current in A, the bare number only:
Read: 250
